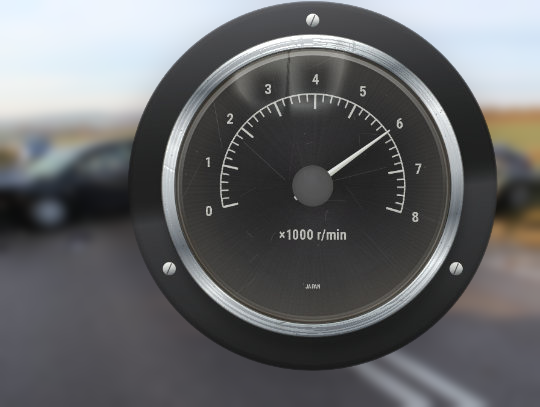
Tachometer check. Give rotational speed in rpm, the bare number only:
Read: 6000
